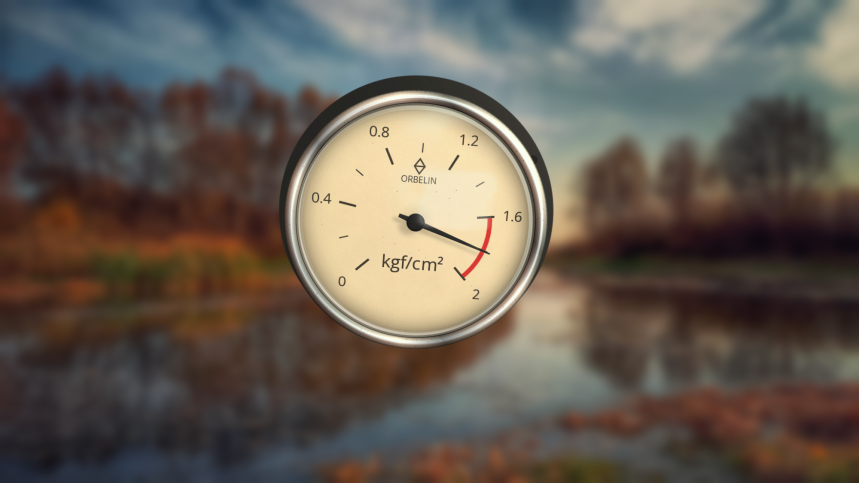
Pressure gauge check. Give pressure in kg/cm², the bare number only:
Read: 1.8
